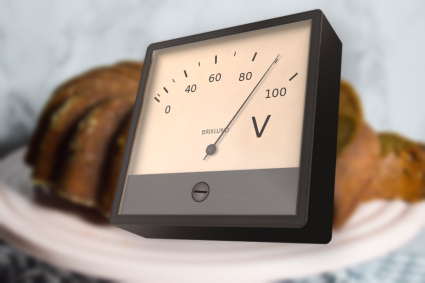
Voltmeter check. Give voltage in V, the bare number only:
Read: 90
